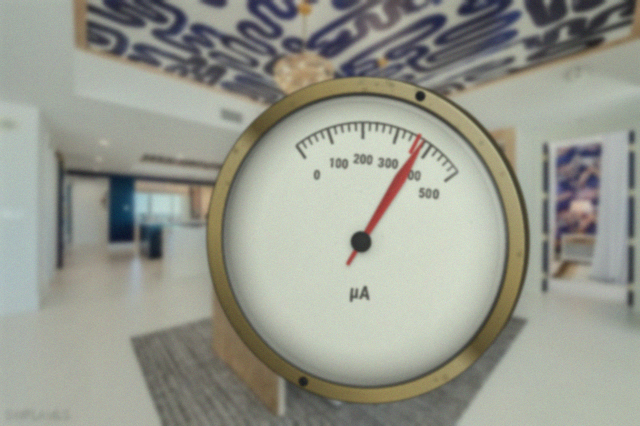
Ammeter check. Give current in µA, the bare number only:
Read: 380
